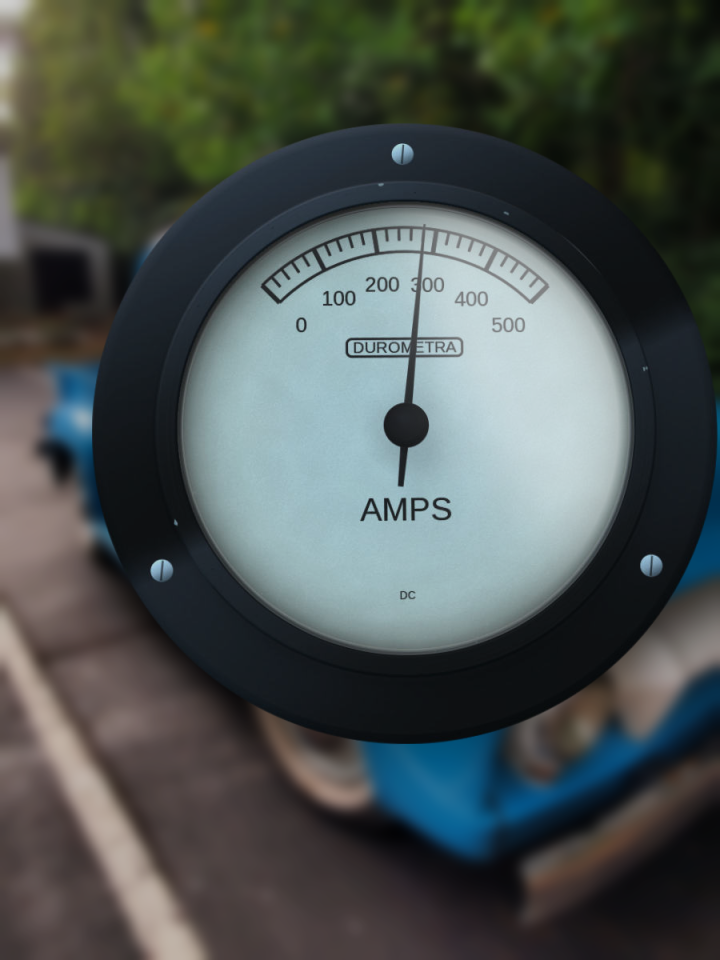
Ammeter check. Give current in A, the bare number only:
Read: 280
